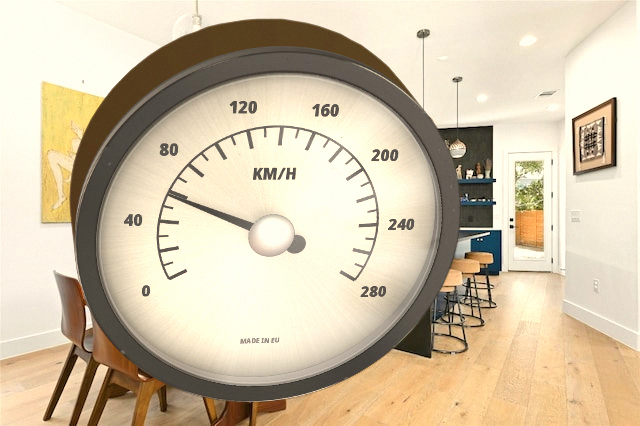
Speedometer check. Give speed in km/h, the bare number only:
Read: 60
